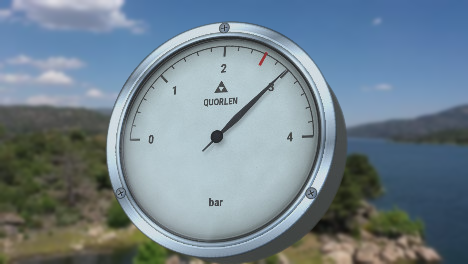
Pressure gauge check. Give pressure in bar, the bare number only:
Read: 3
